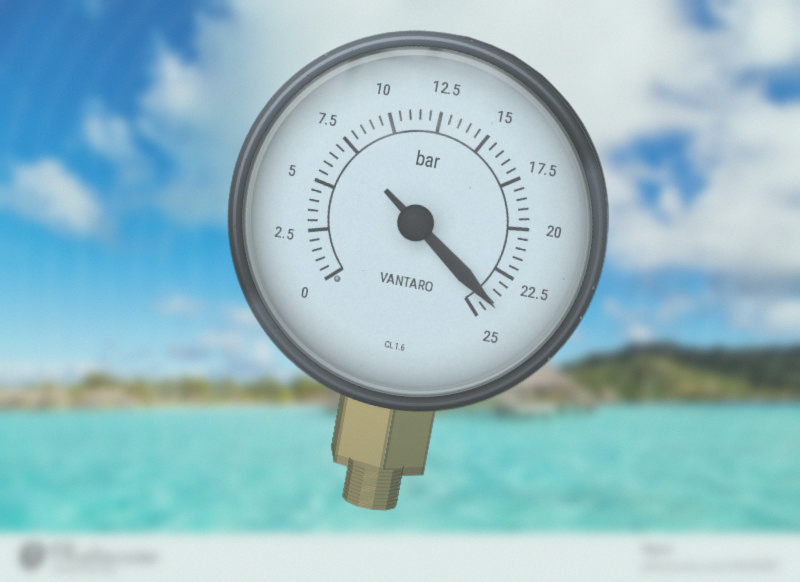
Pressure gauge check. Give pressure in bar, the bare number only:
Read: 24
